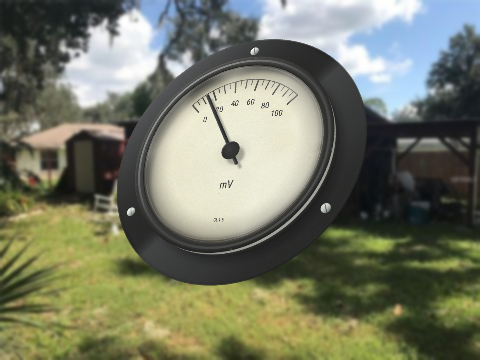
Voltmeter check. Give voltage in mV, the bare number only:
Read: 15
